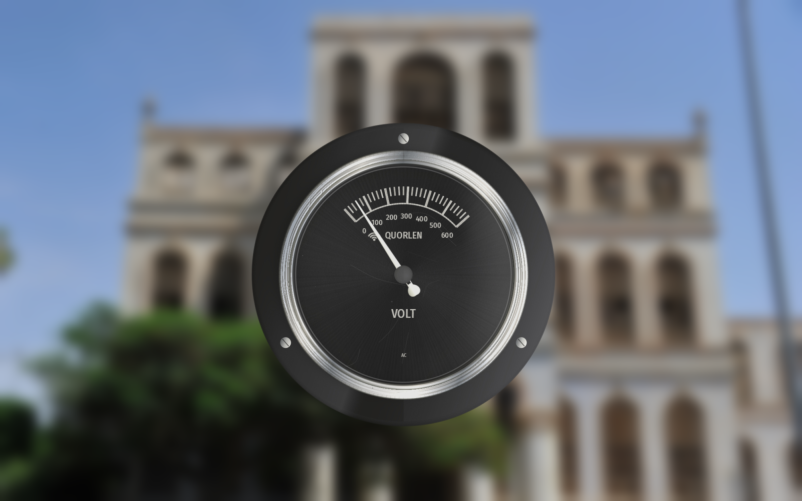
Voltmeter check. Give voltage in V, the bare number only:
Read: 60
